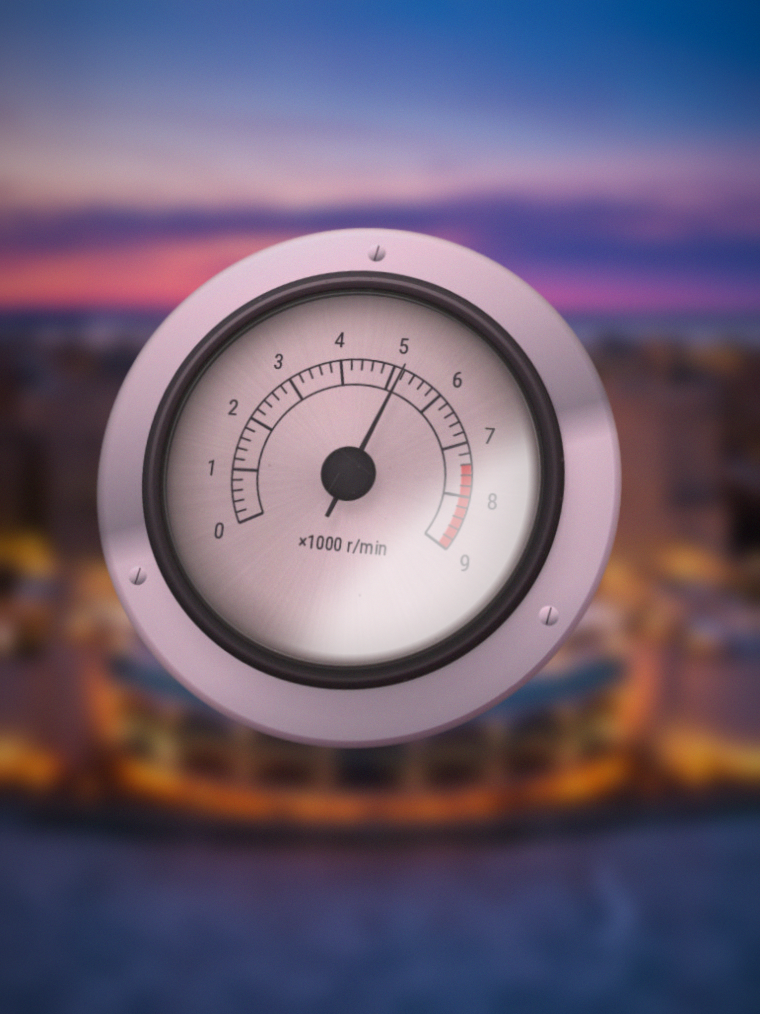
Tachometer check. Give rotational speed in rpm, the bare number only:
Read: 5200
